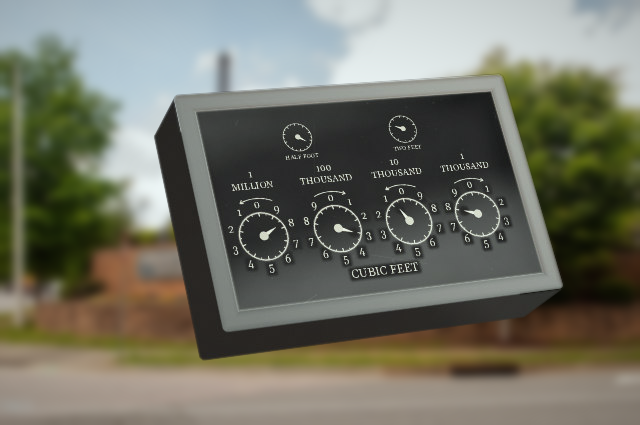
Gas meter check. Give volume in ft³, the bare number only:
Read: 830800
